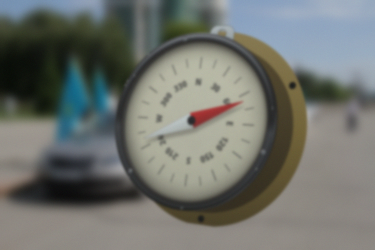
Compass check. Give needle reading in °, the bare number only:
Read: 67.5
